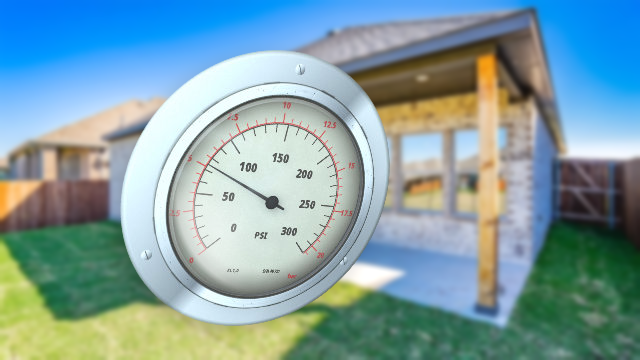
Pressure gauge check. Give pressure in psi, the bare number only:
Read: 75
